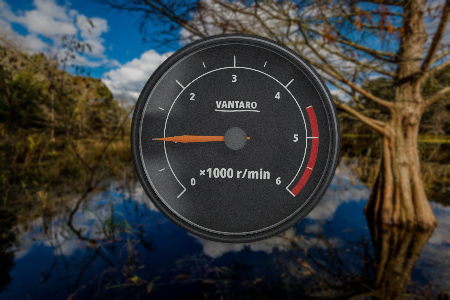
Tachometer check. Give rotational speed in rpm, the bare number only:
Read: 1000
